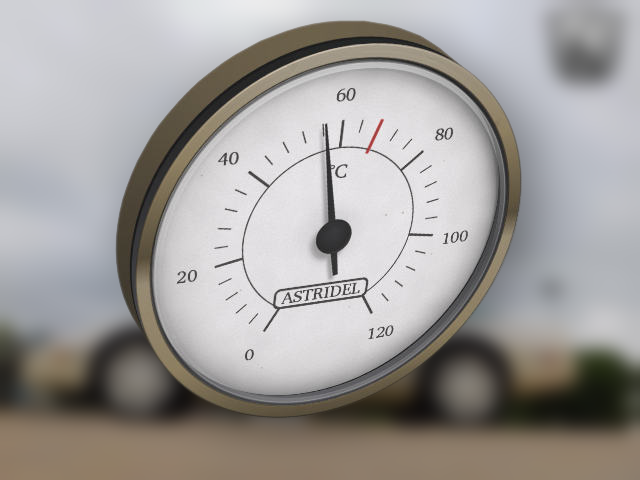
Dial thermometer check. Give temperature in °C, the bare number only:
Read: 56
